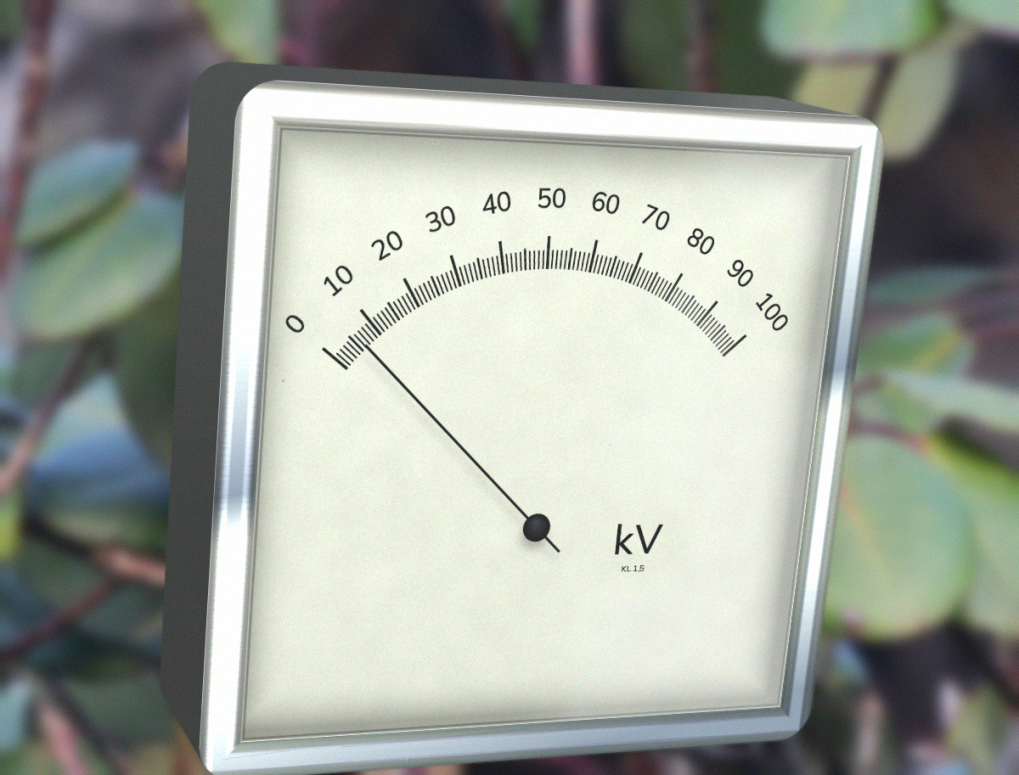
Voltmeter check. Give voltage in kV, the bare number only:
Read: 6
